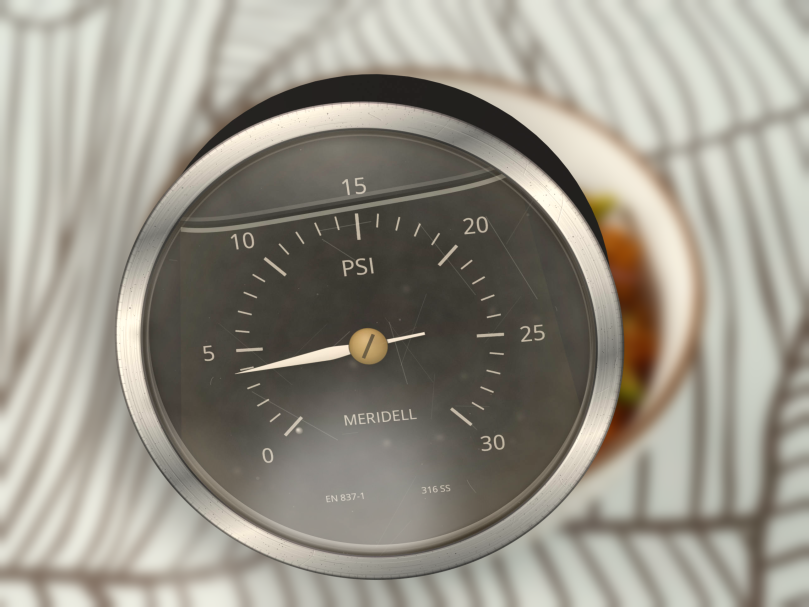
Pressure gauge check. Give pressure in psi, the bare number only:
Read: 4
